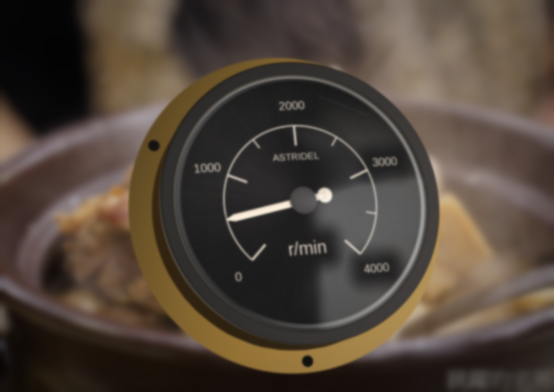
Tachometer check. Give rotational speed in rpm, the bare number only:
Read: 500
